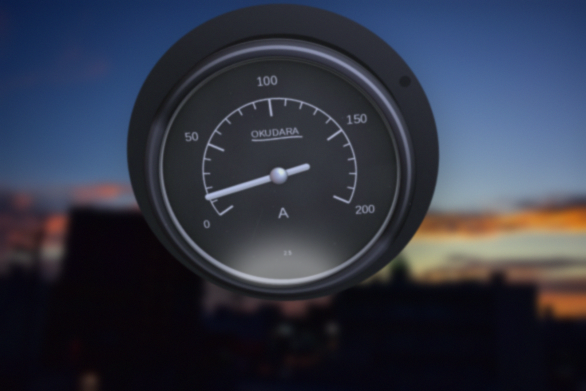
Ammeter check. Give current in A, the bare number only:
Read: 15
